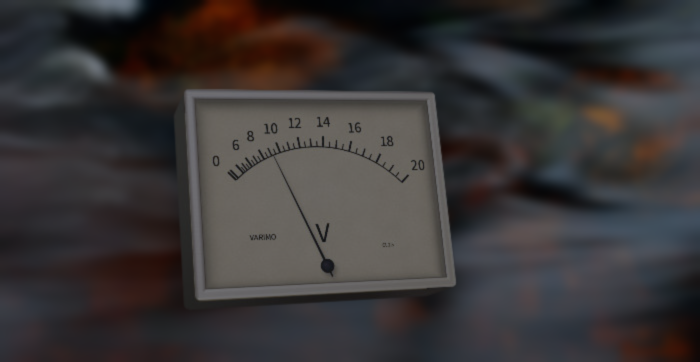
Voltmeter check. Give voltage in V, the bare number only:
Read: 9
